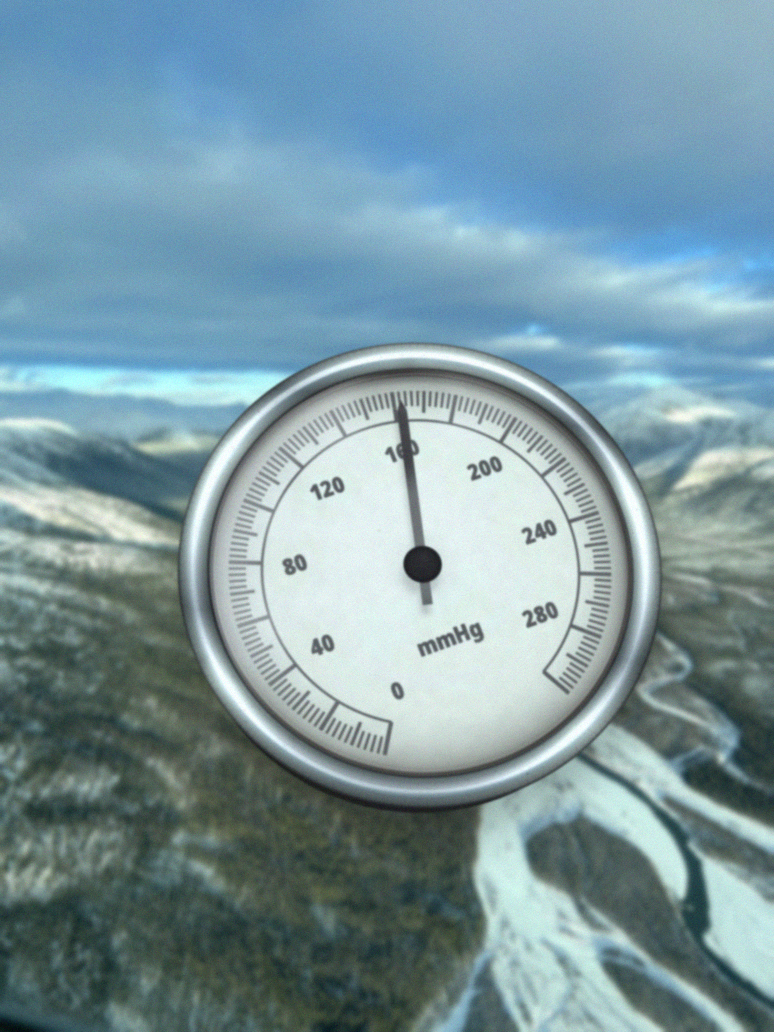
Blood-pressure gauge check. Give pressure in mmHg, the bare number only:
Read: 162
